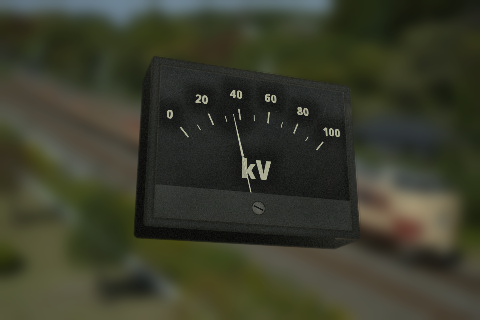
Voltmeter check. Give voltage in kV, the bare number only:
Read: 35
